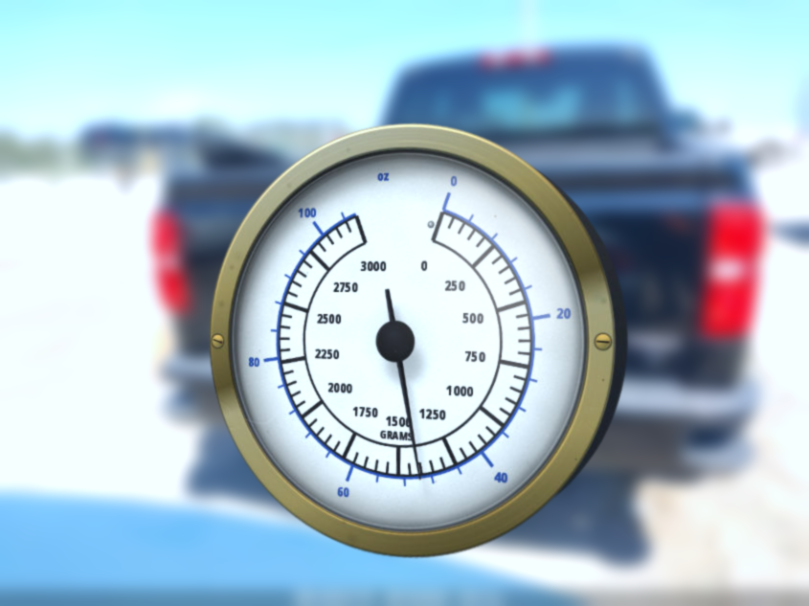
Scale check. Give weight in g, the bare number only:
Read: 1400
